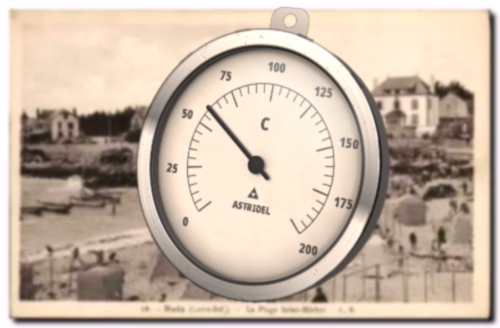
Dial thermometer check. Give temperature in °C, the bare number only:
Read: 60
